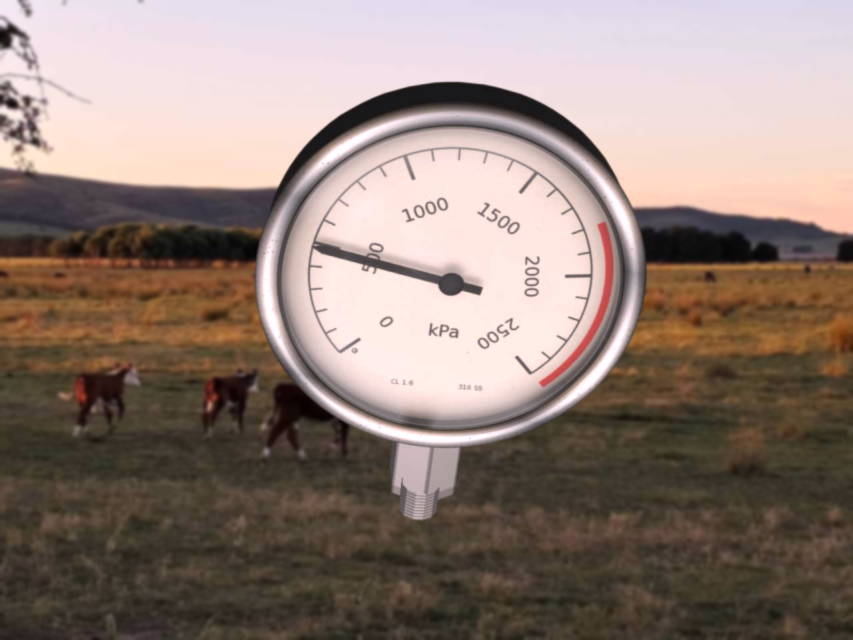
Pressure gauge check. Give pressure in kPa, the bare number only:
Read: 500
